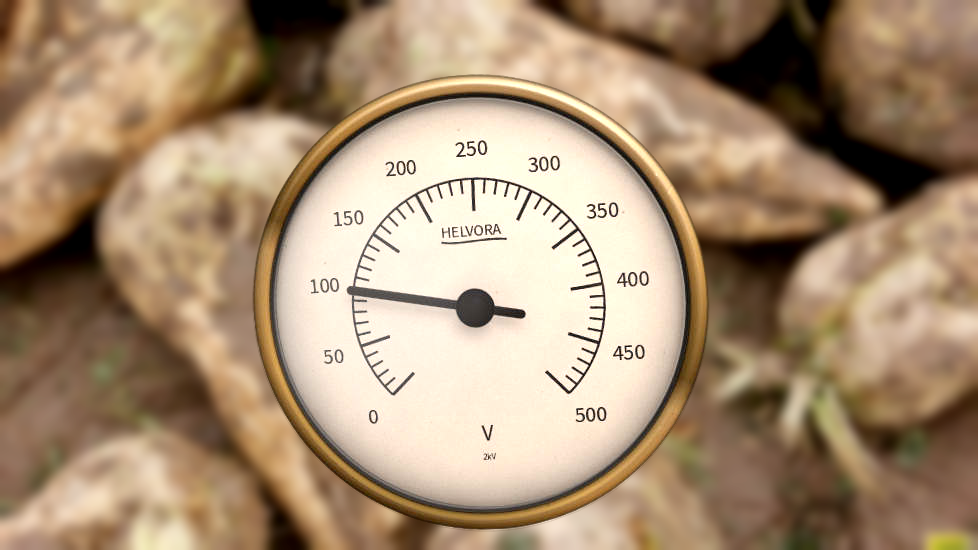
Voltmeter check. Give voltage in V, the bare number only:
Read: 100
